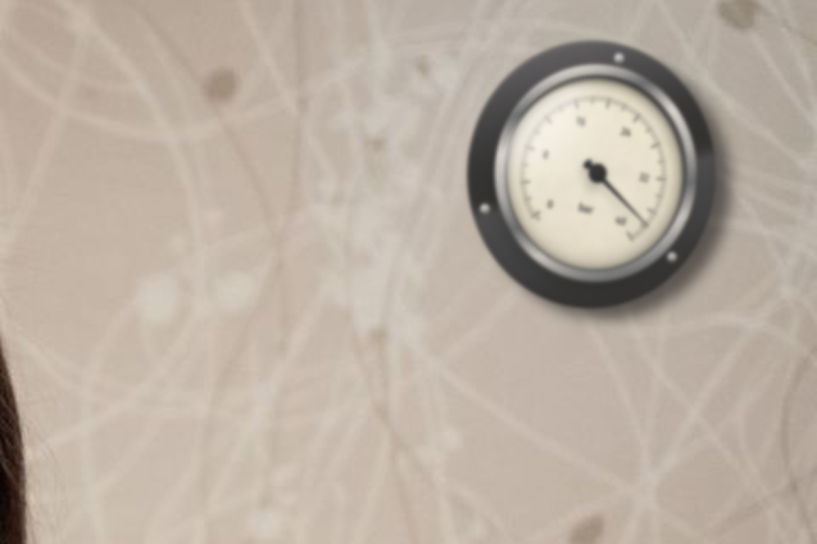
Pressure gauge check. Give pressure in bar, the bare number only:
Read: 38
